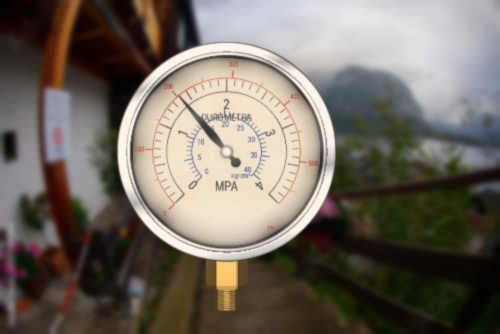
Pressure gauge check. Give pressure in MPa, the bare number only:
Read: 1.4
